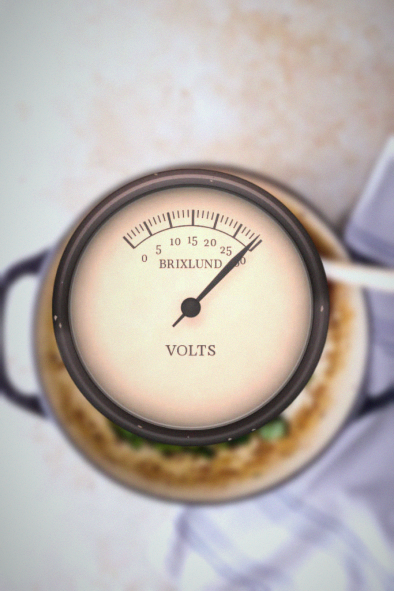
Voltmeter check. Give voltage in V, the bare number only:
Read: 29
